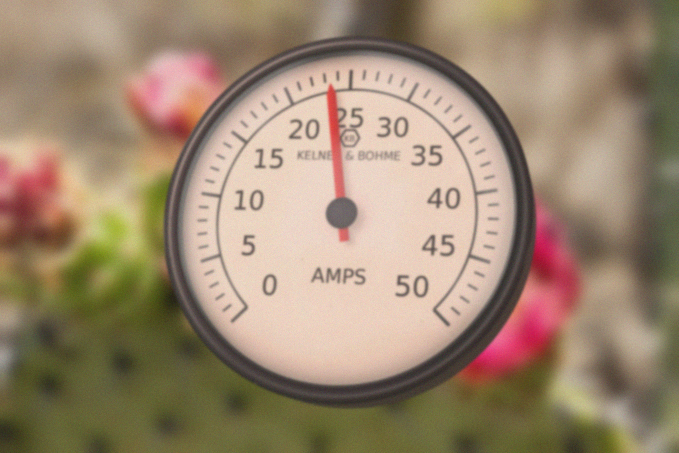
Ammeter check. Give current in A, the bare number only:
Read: 23.5
